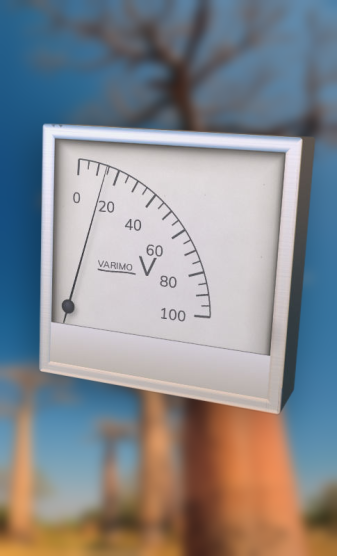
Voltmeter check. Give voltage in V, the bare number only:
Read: 15
